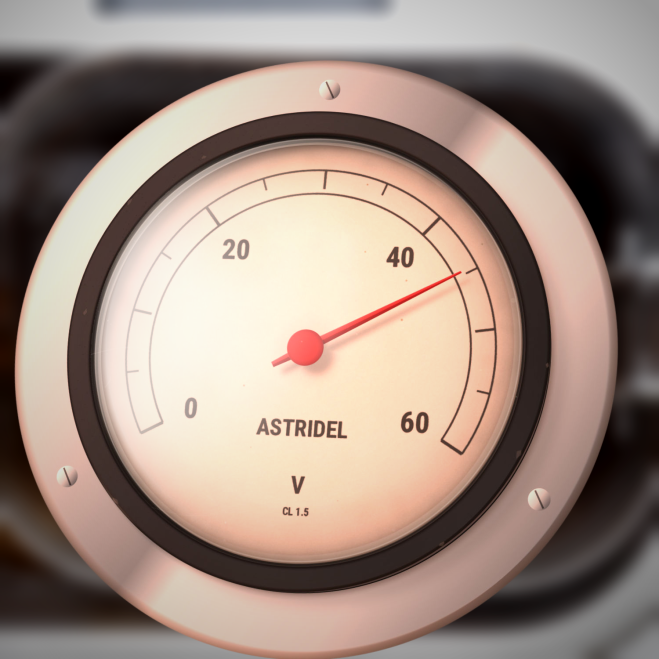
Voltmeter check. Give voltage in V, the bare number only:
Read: 45
